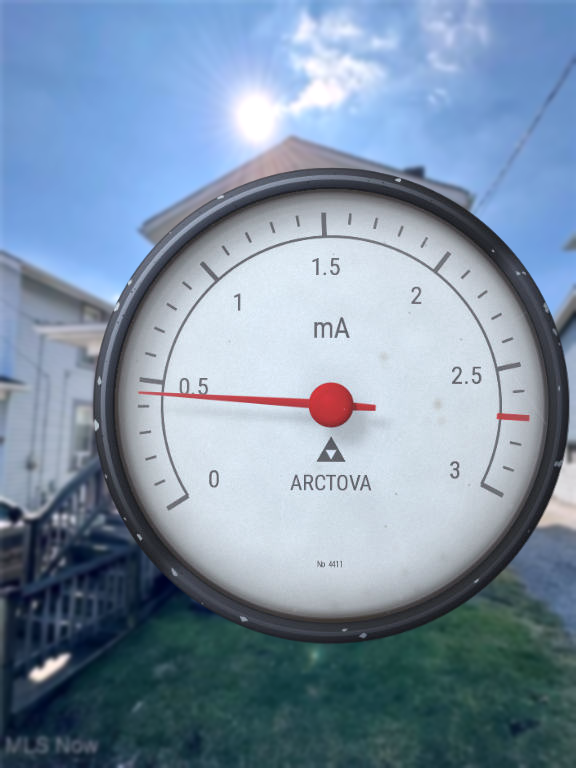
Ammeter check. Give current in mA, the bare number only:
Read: 0.45
